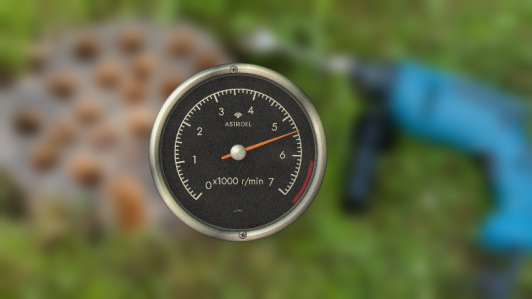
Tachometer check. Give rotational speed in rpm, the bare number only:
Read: 5400
